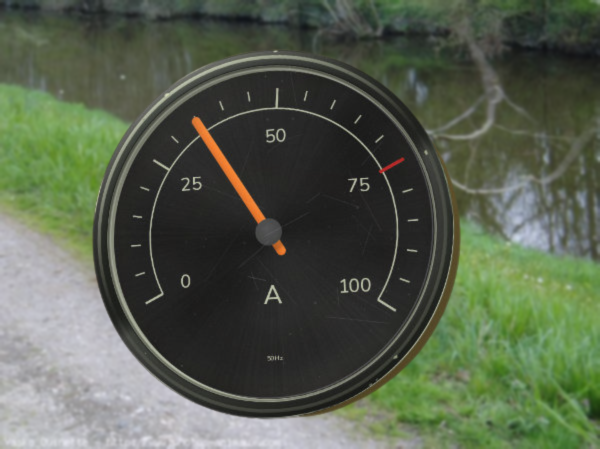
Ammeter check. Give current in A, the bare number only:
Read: 35
